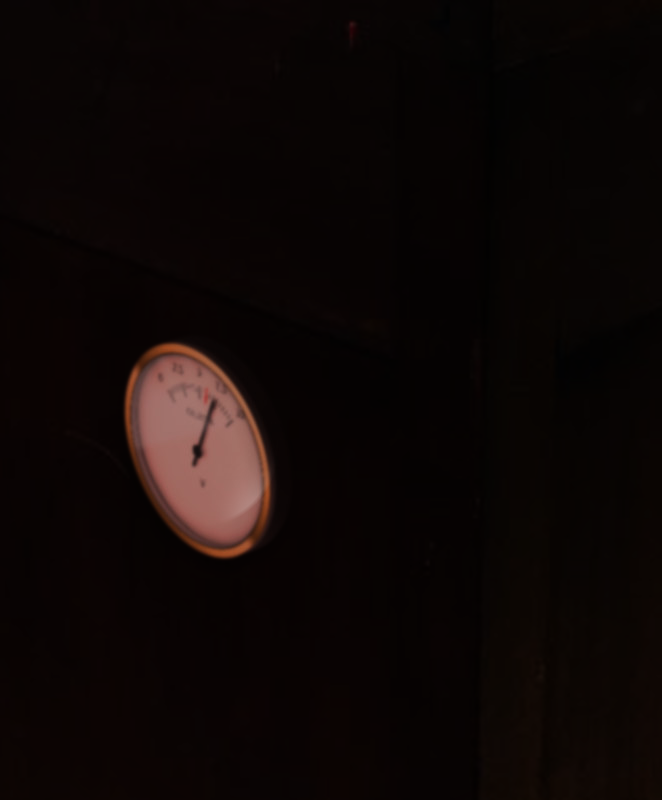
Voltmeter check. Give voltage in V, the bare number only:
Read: 7.5
